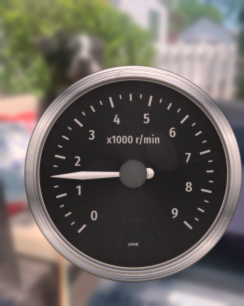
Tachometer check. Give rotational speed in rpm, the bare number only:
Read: 1500
